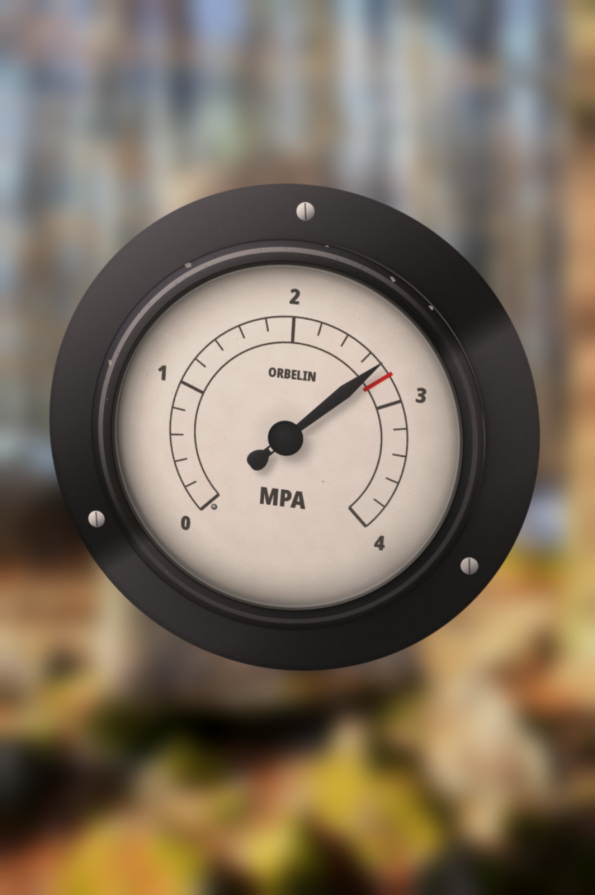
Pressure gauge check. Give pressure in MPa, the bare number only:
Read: 2.7
